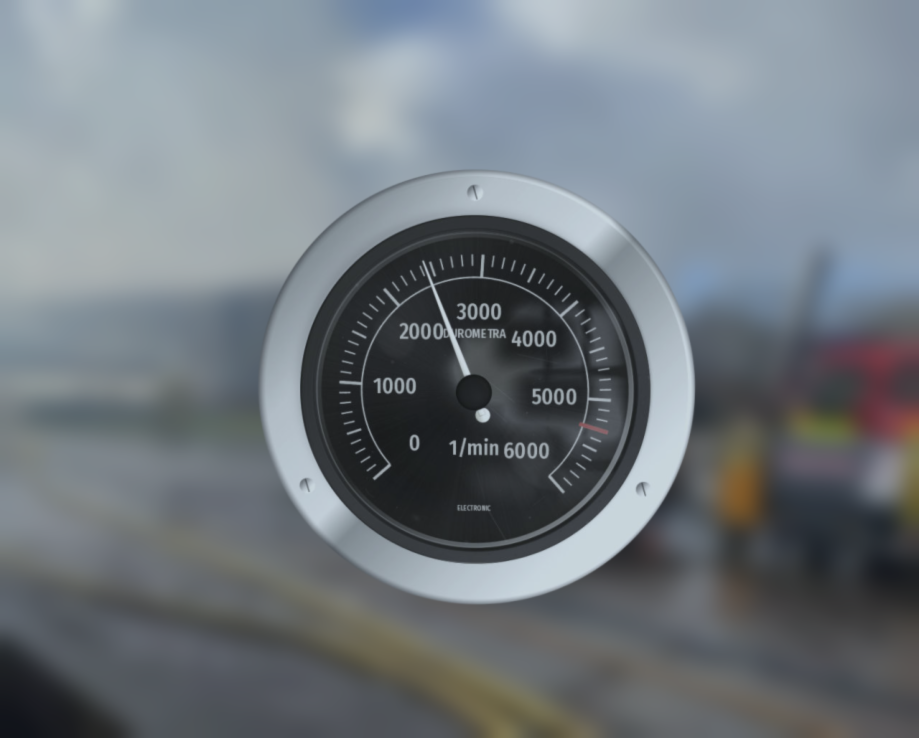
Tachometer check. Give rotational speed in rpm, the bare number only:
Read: 2450
